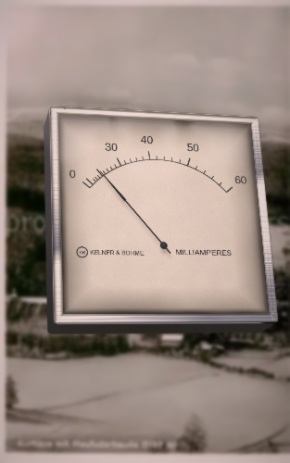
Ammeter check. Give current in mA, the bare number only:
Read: 20
